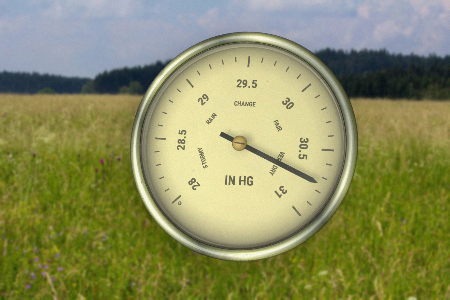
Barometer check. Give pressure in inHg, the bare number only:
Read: 30.75
